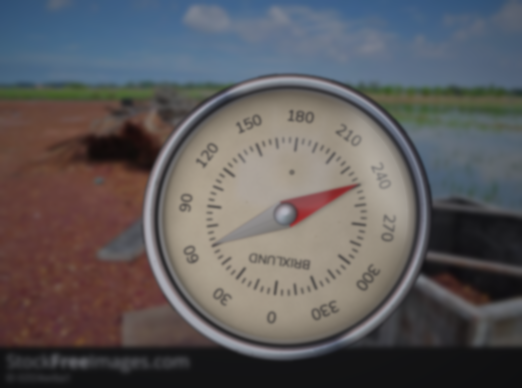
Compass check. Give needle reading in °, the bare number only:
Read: 240
